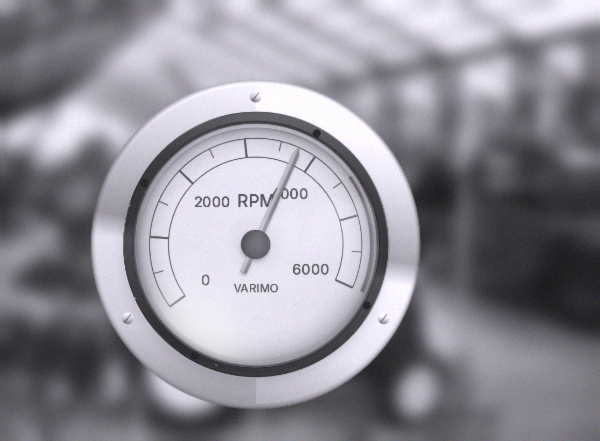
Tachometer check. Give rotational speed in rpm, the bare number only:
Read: 3750
